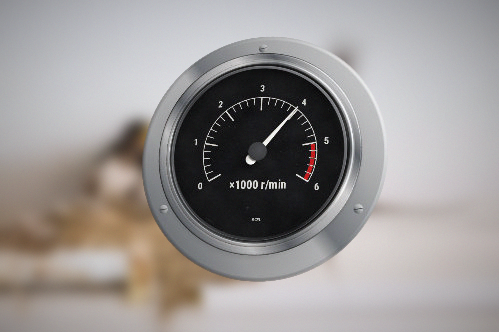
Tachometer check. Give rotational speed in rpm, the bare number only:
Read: 4000
